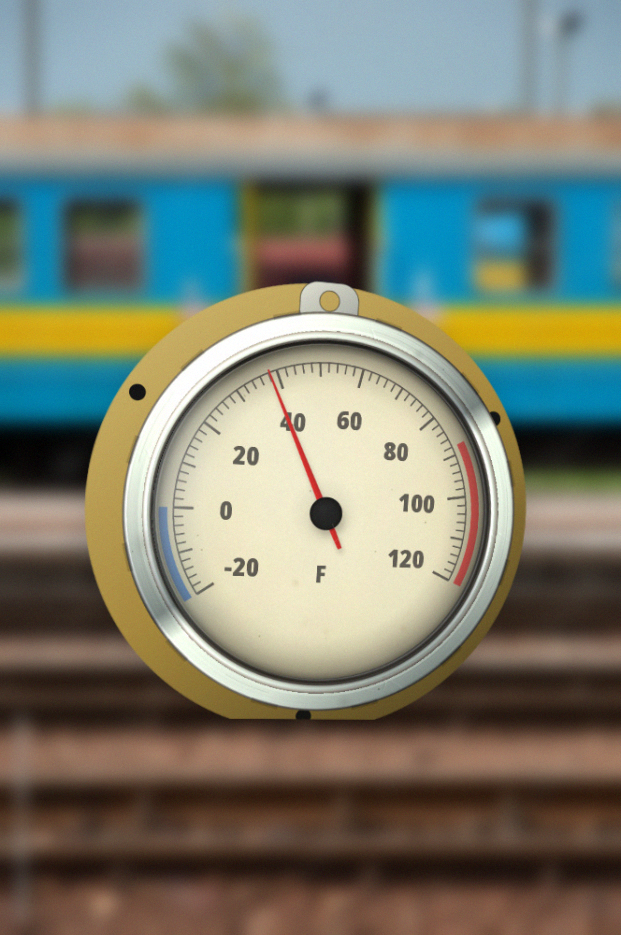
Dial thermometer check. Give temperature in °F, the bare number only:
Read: 38
